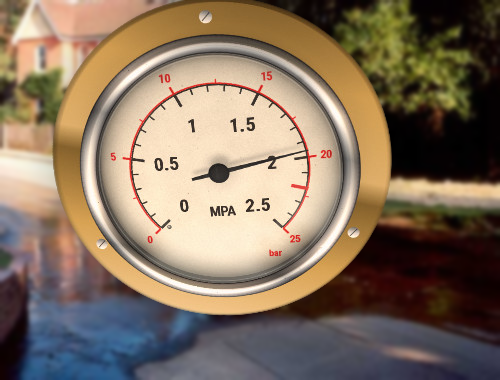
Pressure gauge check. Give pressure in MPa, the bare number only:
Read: 1.95
